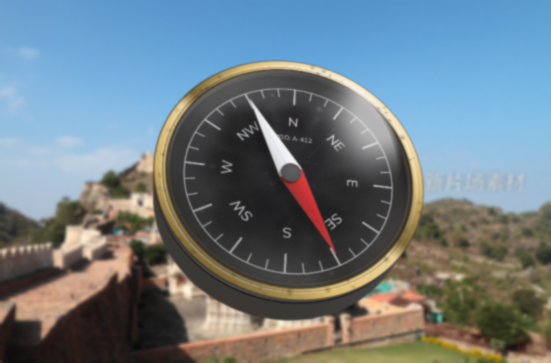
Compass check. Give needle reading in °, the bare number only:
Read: 150
